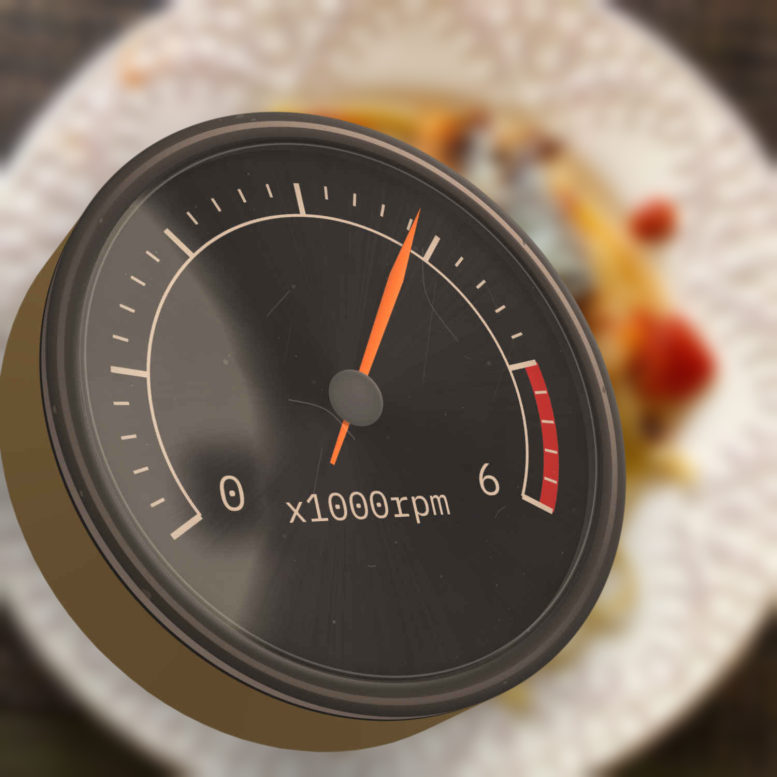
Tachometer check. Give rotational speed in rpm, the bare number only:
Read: 3800
